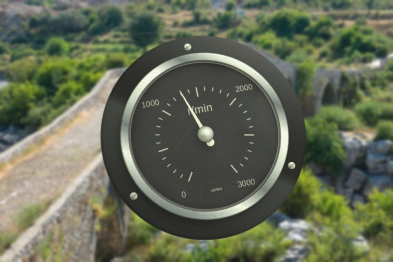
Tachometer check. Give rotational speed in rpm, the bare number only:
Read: 1300
